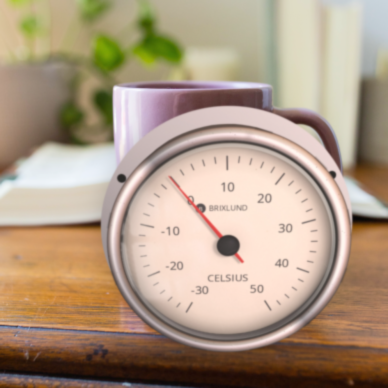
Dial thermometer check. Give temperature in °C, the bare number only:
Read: 0
